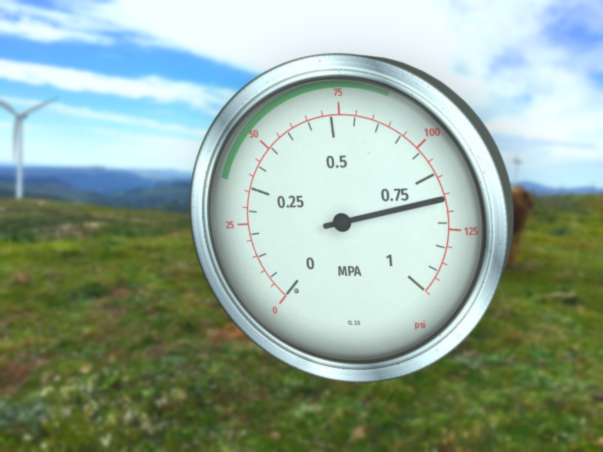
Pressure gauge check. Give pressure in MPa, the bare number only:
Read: 0.8
